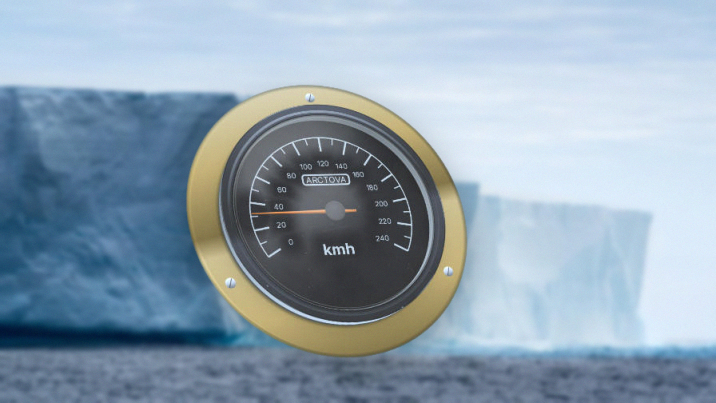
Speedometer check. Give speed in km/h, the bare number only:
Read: 30
